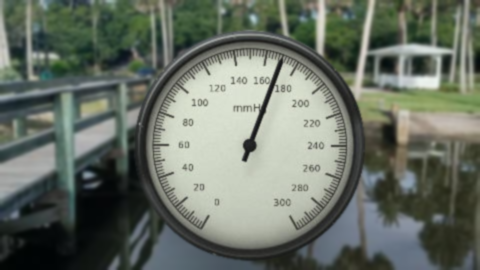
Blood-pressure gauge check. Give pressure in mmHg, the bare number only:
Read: 170
